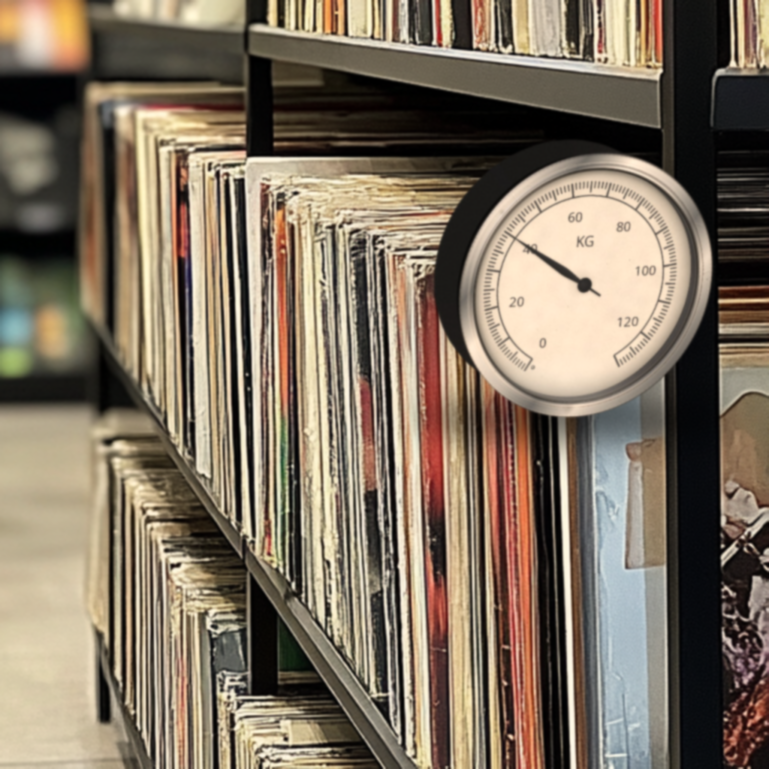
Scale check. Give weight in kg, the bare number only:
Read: 40
